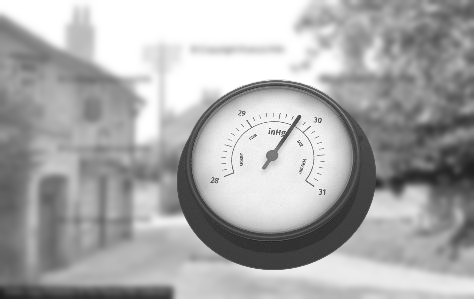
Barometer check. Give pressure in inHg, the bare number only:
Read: 29.8
